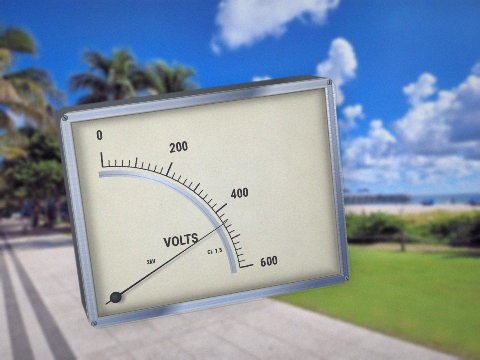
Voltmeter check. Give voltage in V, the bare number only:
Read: 440
